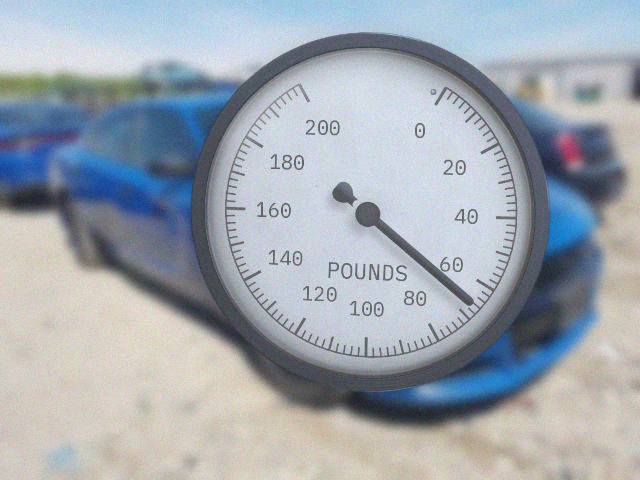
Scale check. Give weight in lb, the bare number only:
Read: 66
